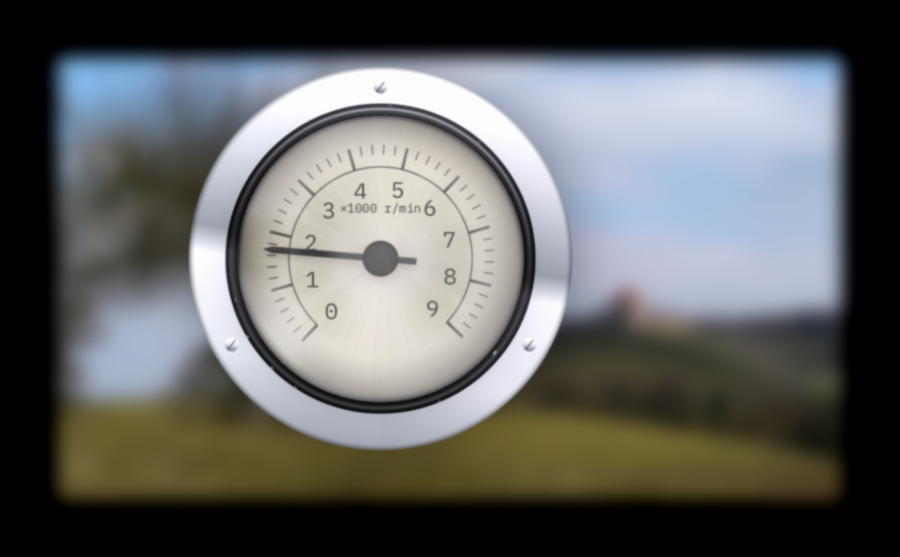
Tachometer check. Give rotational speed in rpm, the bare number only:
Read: 1700
